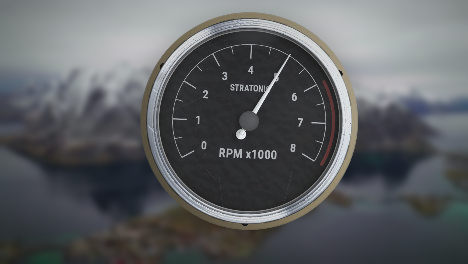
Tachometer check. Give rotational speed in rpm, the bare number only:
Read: 5000
